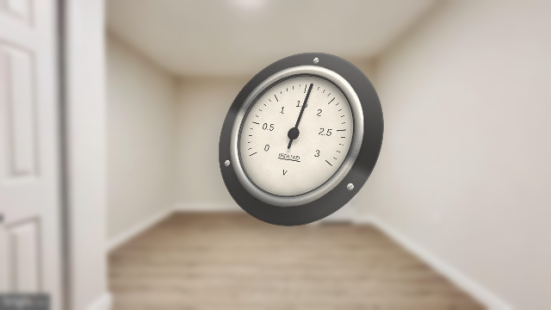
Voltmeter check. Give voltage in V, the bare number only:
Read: 1.6
